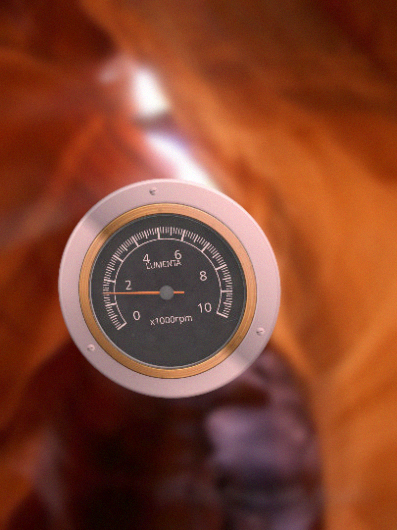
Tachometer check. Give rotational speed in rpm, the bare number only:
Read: 1500
